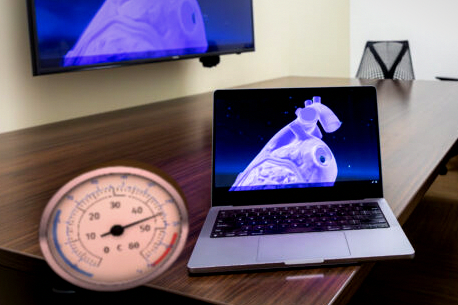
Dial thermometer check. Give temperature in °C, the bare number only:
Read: 45
